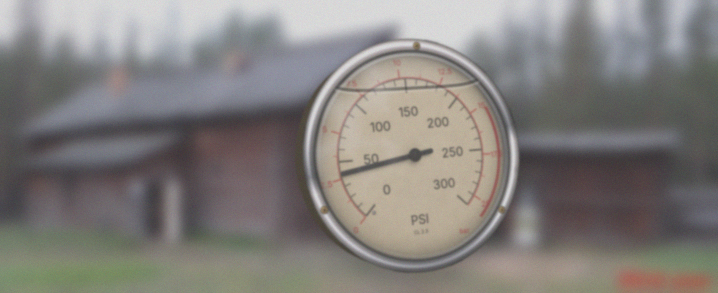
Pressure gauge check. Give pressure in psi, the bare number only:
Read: 40
